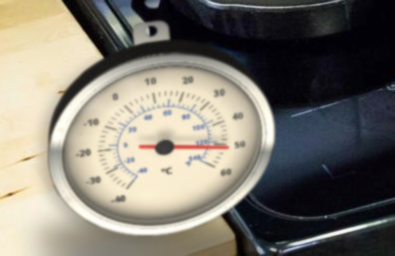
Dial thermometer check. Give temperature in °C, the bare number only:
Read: 50
